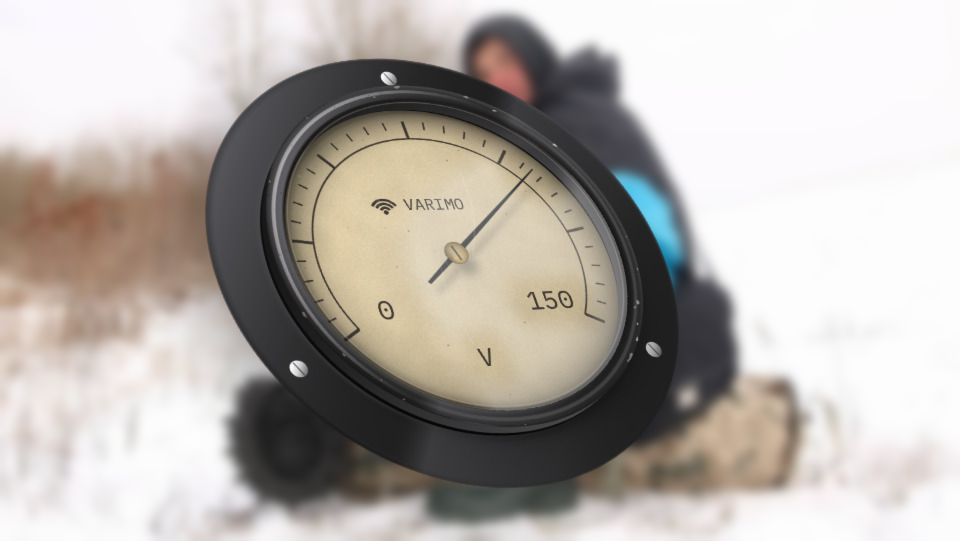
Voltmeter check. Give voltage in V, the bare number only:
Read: 107.5
